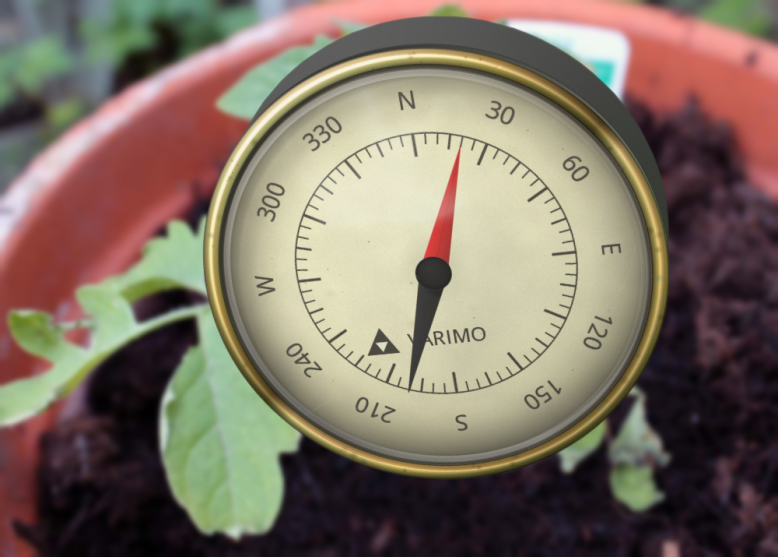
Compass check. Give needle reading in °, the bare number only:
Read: 20
